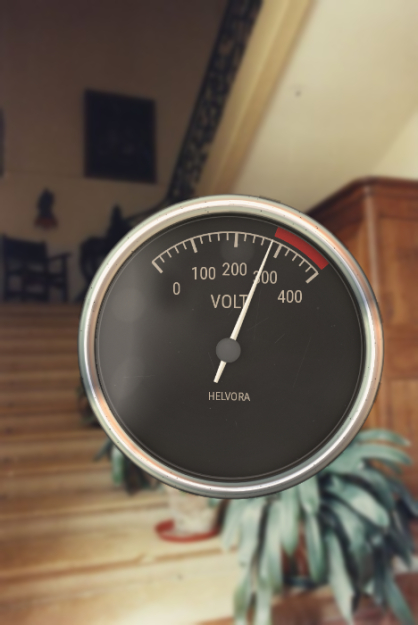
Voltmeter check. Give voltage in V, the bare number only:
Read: 280
